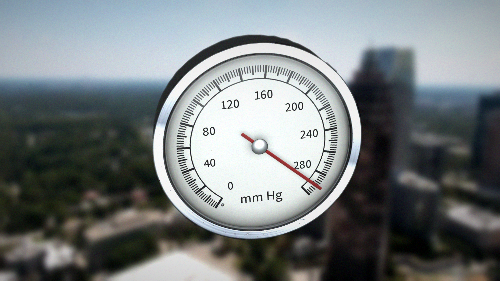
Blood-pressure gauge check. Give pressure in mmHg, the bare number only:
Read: 290
